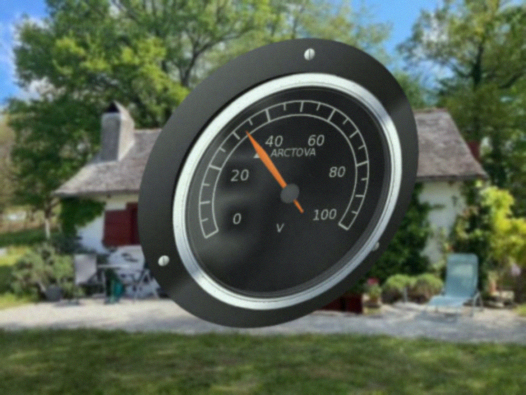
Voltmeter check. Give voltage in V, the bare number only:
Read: 32.5
